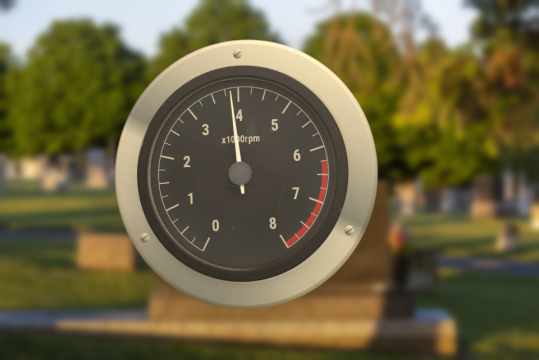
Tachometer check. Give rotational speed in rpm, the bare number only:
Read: 3875
